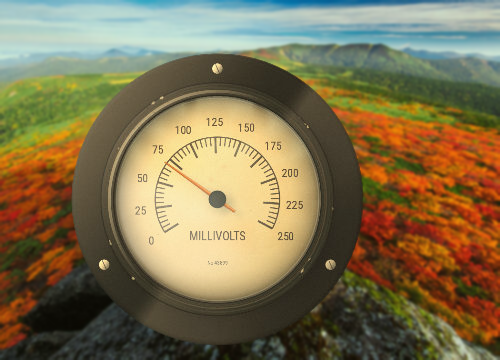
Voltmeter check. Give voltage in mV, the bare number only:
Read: 70
